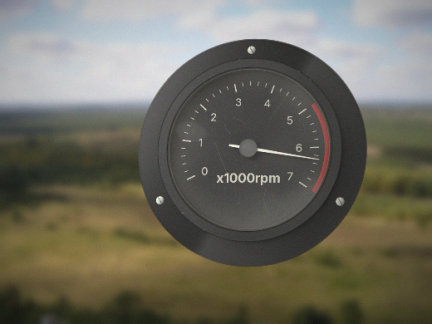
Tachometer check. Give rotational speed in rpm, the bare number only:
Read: 6300
